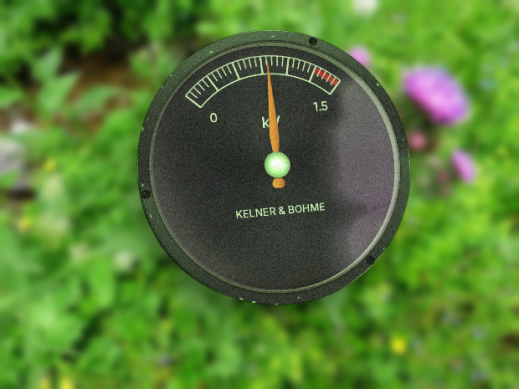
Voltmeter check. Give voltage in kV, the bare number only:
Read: 0.8
